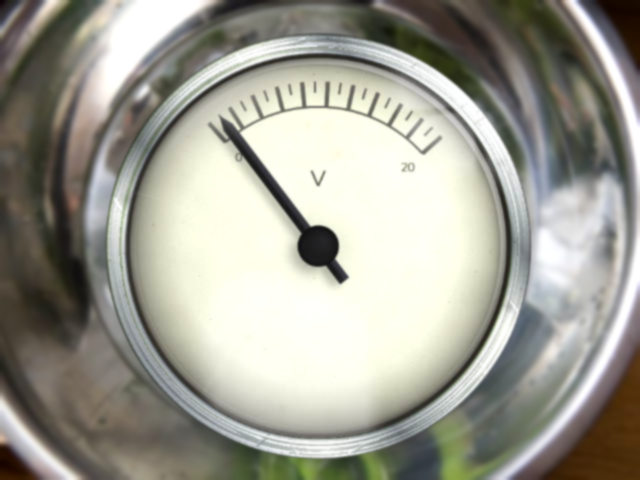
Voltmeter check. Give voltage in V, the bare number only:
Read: 1
